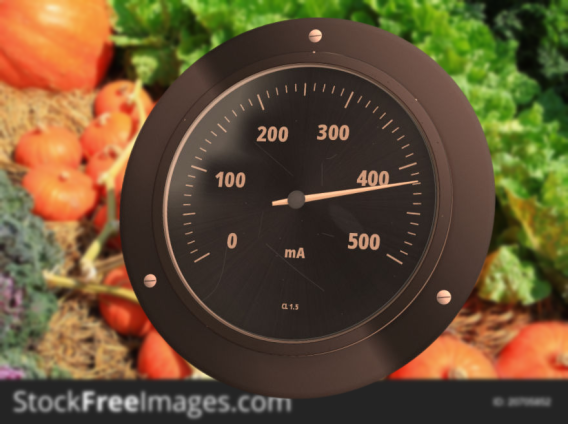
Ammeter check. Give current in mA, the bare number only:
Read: 420
